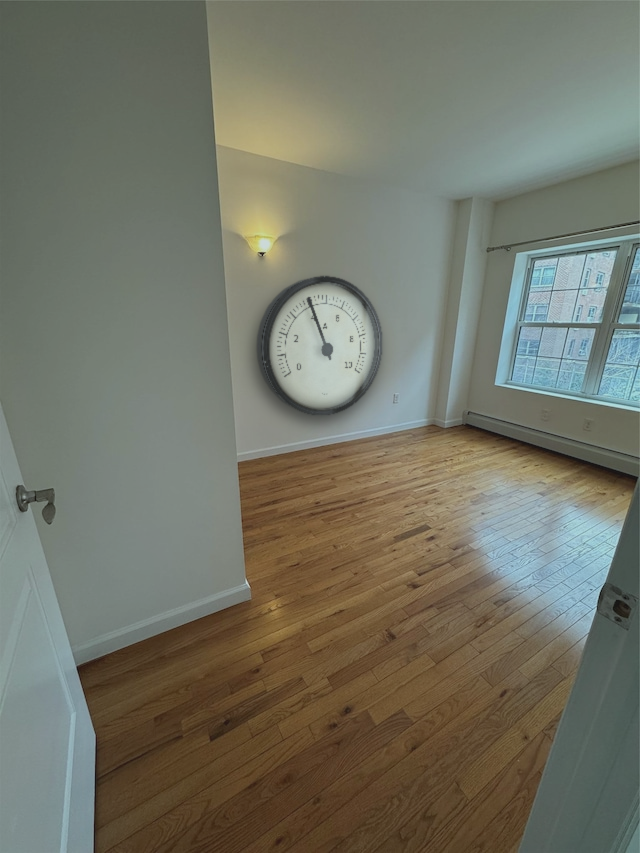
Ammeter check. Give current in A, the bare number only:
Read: 4
